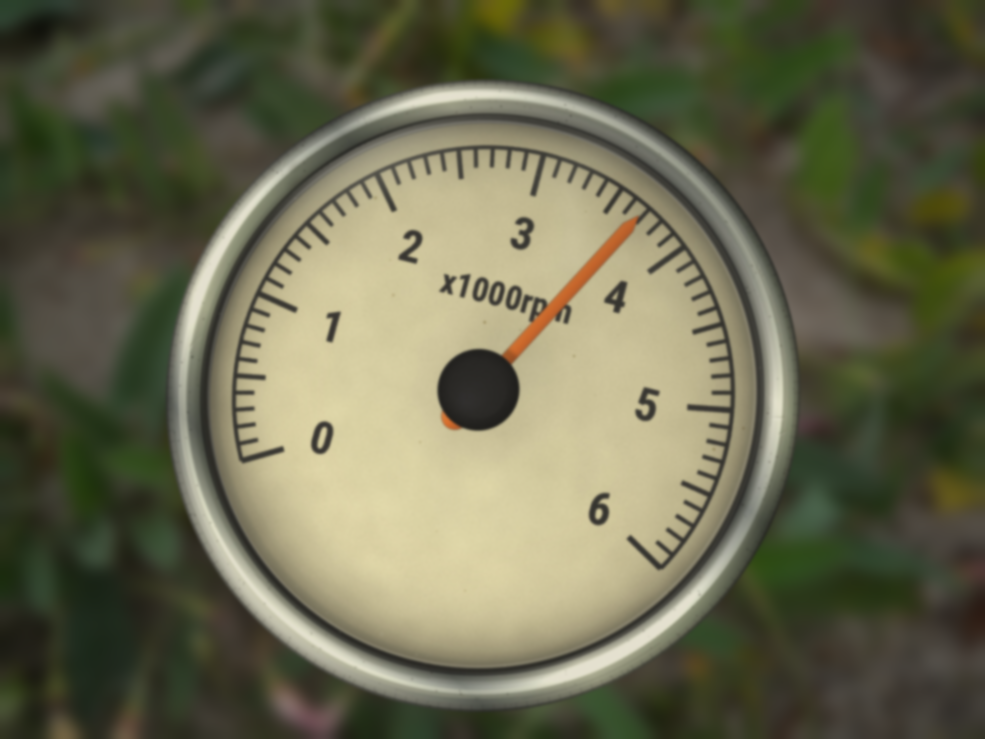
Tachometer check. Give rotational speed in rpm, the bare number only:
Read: 3700
